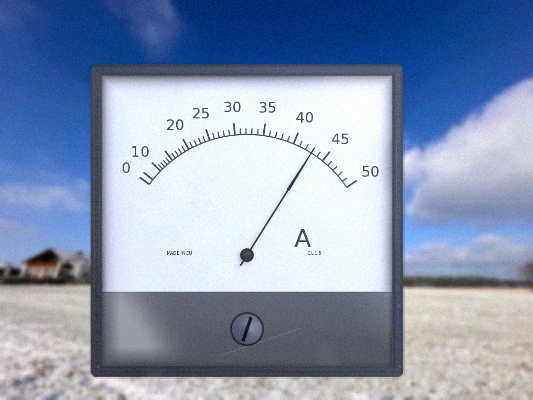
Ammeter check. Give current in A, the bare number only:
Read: 43
